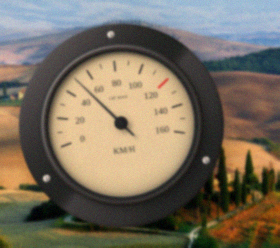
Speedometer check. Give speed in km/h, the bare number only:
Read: 50
